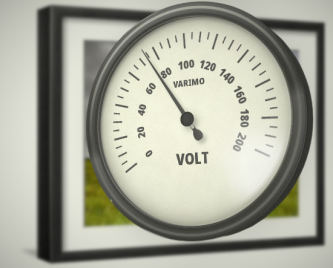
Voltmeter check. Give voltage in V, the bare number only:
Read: 75
